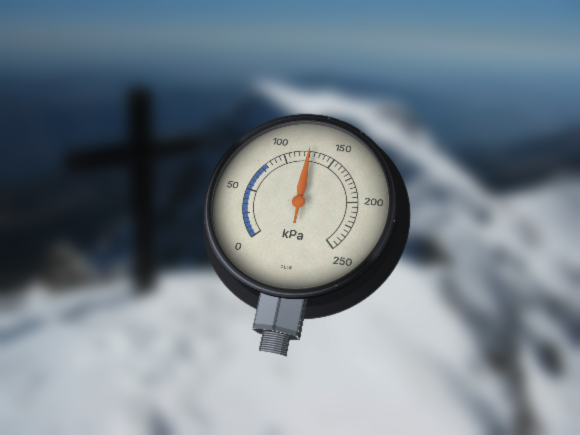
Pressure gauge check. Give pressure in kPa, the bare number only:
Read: 125
